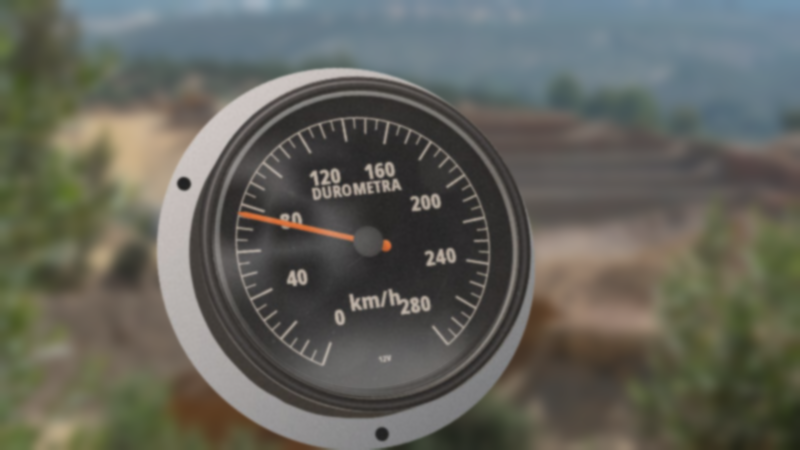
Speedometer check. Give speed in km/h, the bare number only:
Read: 75
